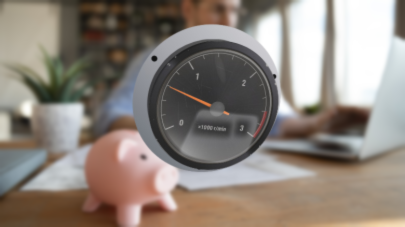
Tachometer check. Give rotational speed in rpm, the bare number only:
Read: 600
